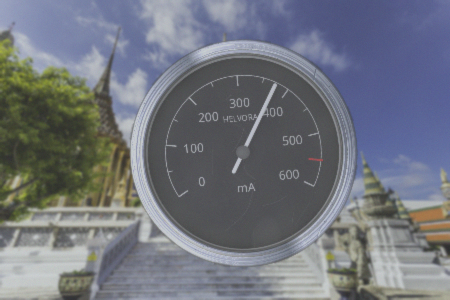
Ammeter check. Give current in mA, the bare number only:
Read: 375
